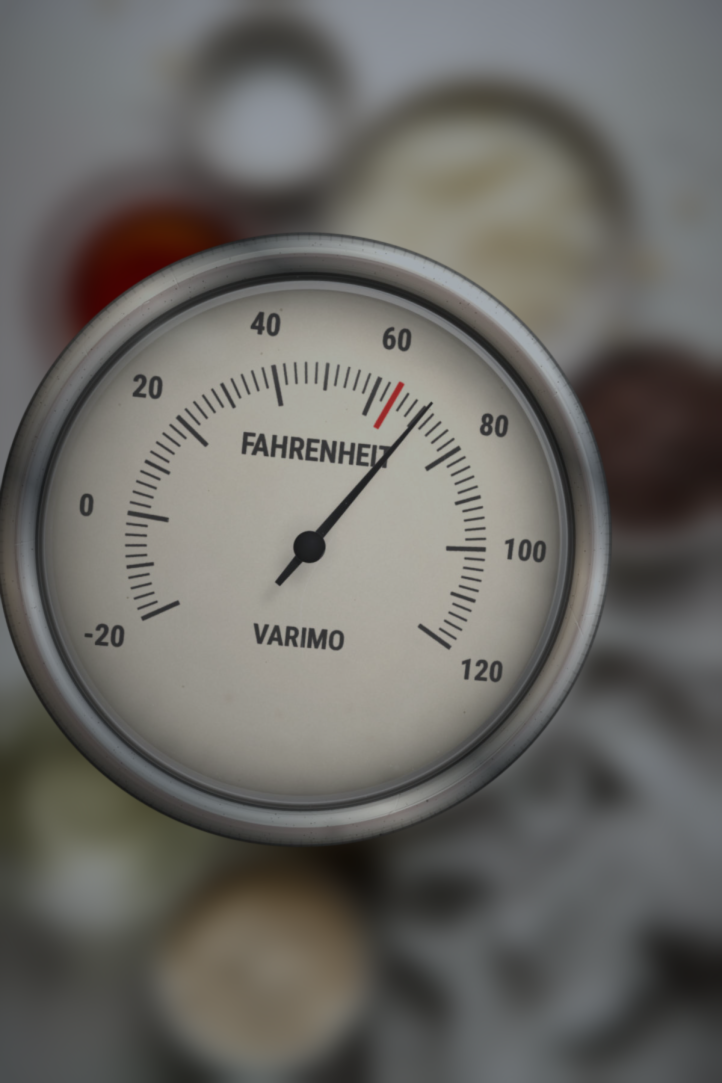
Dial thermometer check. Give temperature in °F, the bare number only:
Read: 70
